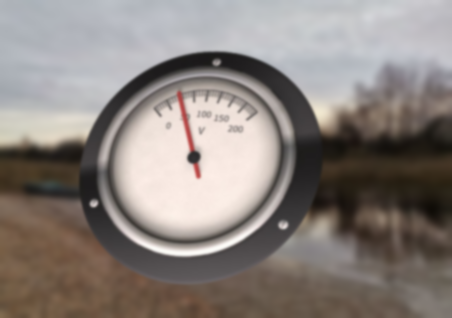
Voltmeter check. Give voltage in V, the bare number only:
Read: 50
